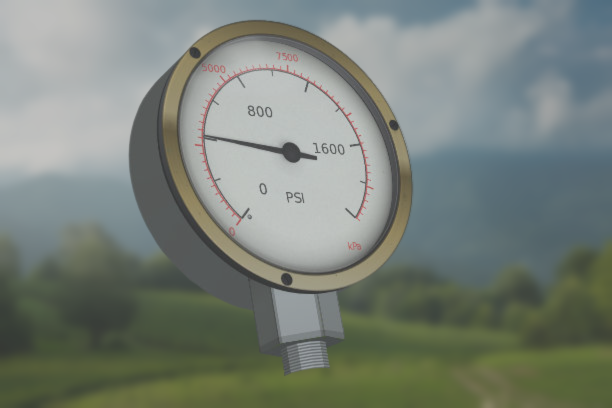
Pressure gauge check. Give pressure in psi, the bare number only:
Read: 400
